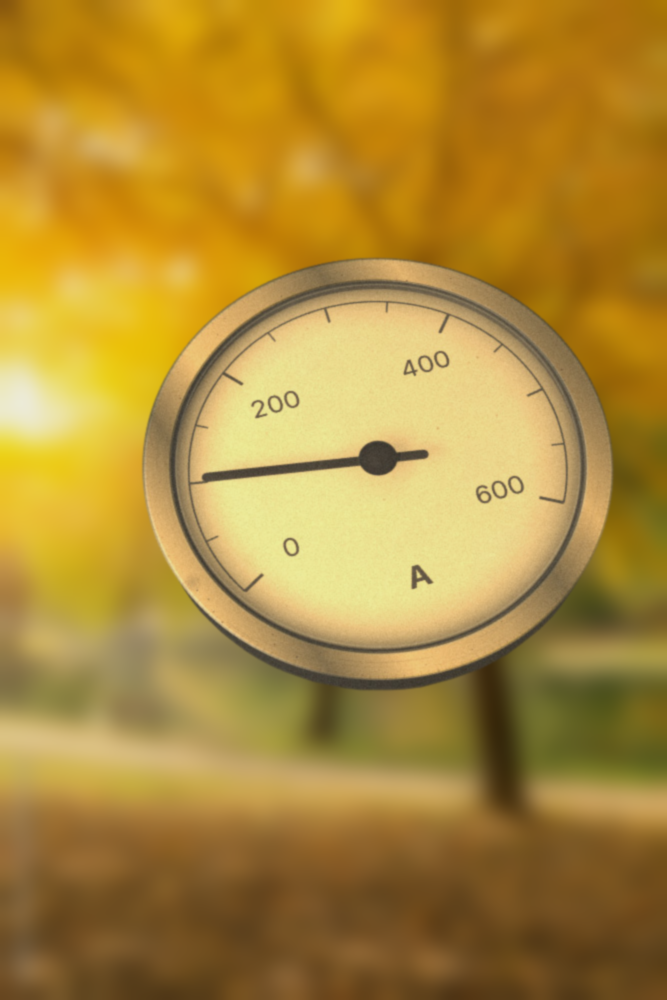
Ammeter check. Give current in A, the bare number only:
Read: 100
